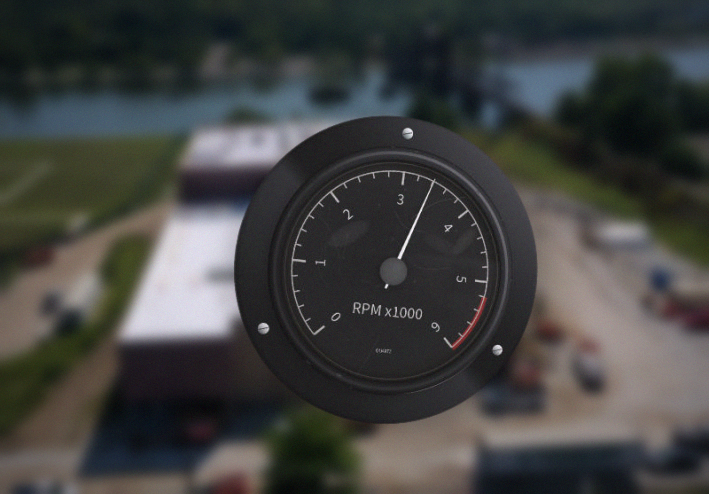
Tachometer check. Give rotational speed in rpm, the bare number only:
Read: 3400
